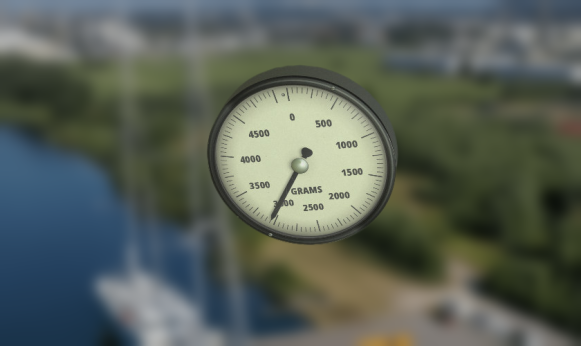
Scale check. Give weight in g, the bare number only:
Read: 3050
